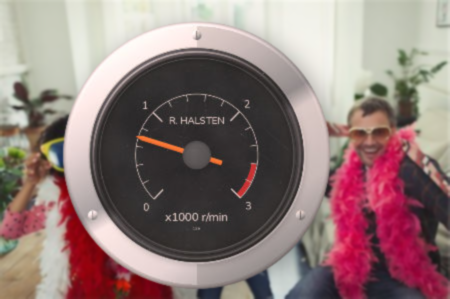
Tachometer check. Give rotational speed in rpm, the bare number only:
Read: 700
